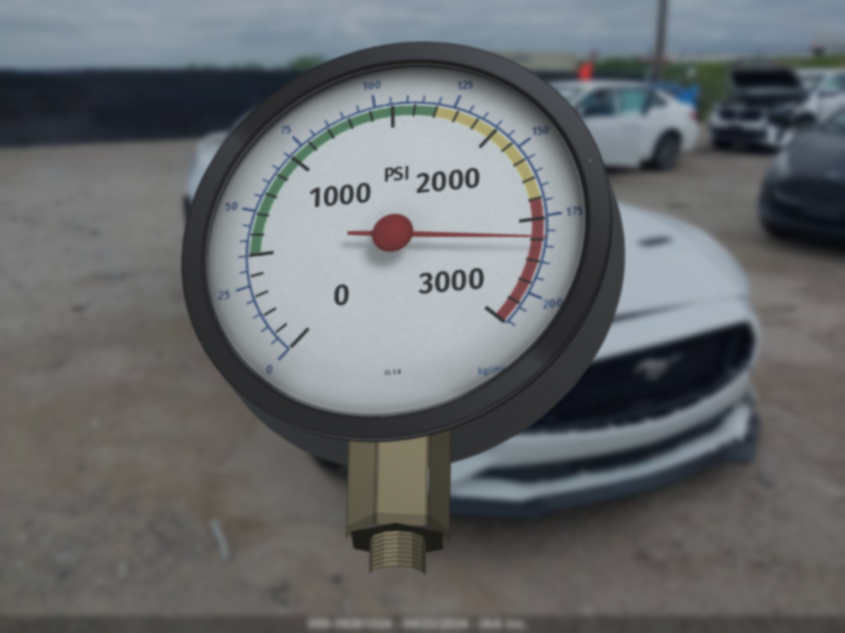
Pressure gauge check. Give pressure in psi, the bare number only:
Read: 2600
